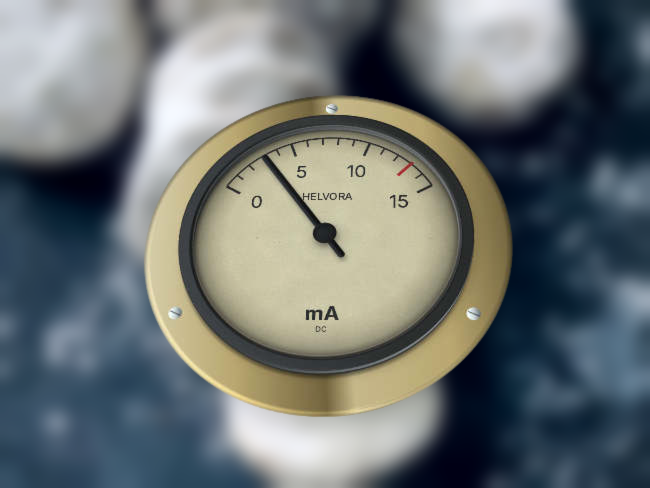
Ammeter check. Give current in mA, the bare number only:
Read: 3
